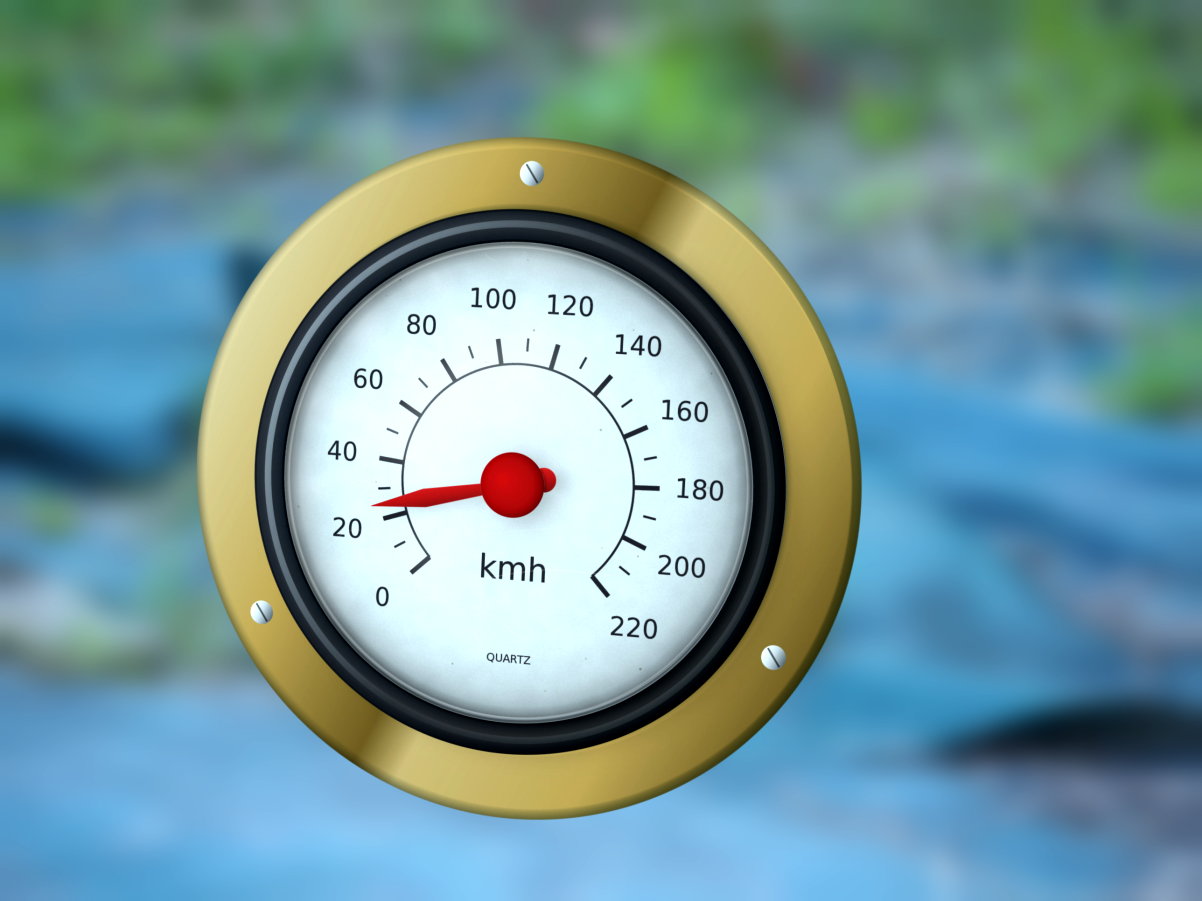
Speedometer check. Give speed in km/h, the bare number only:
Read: 25
